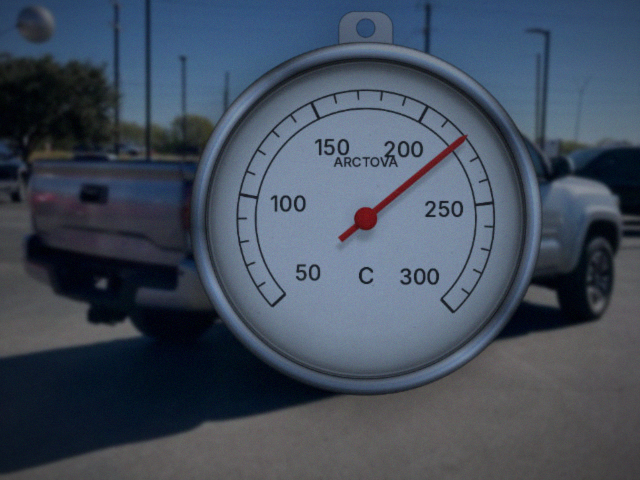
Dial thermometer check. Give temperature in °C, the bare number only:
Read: 220
